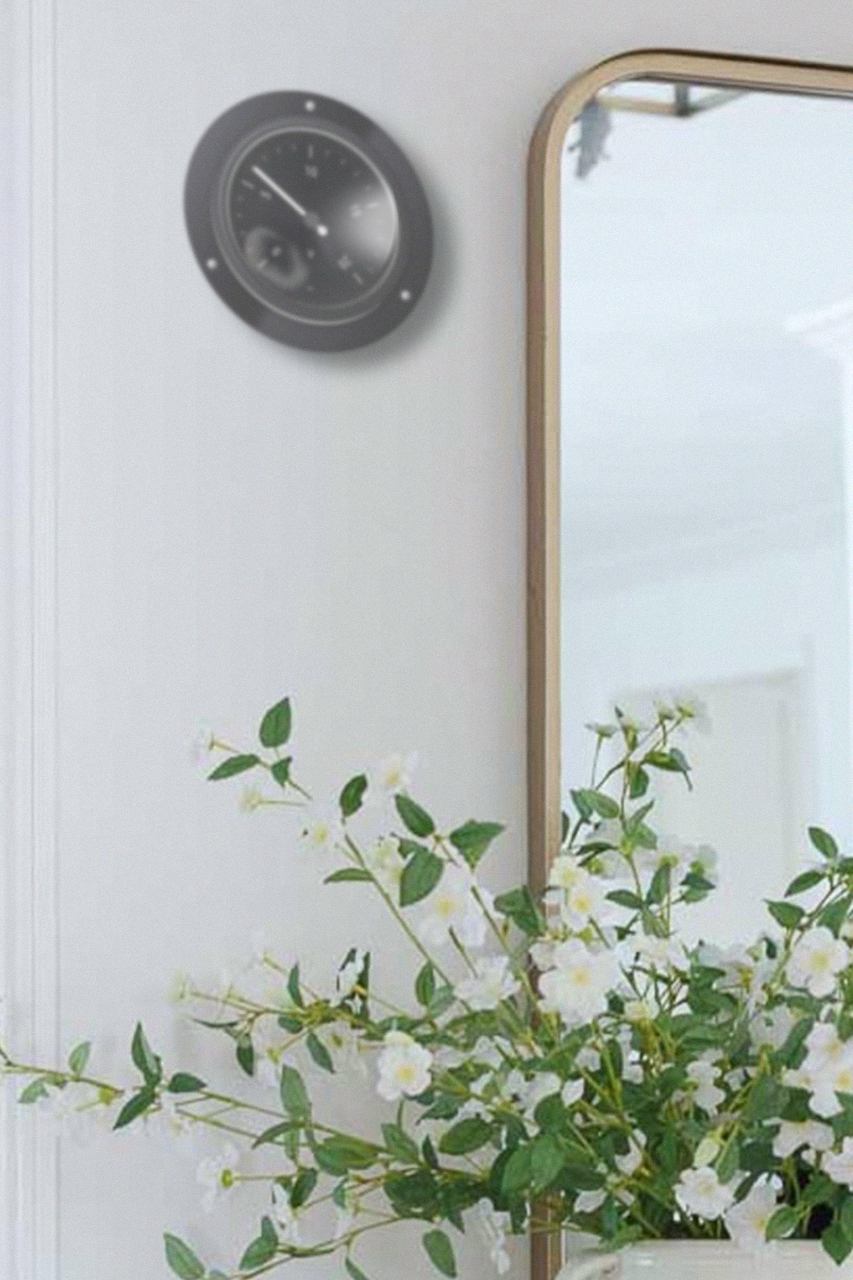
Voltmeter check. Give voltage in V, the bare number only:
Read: 6
